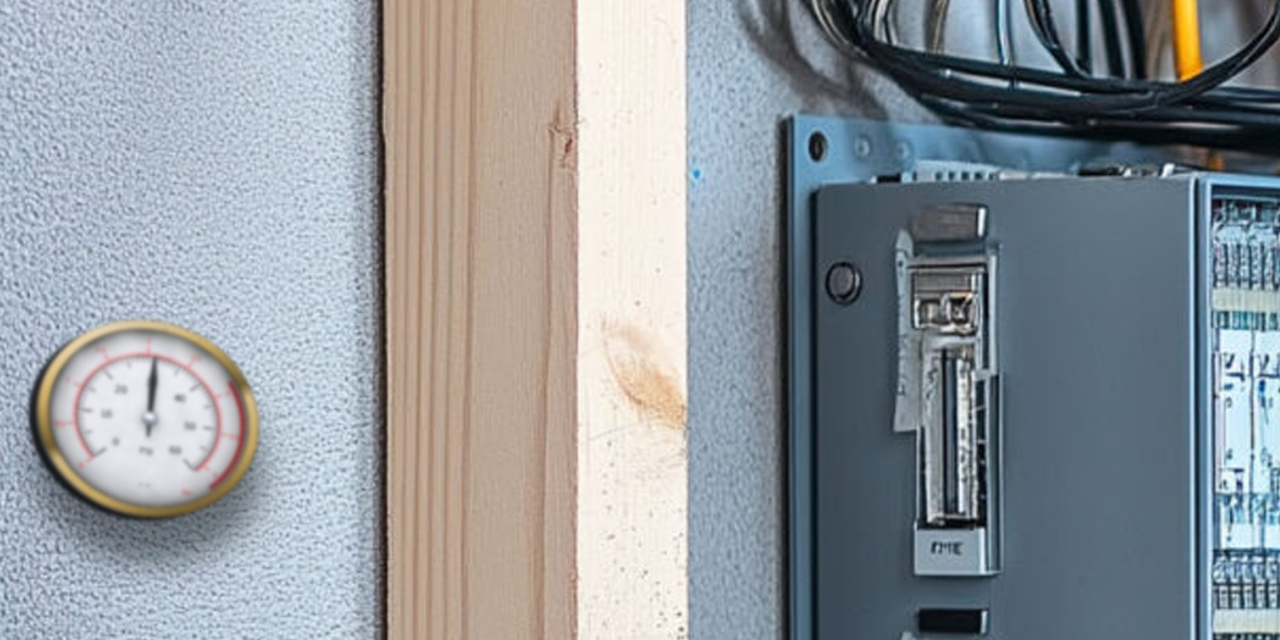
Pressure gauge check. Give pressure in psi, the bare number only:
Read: 30
